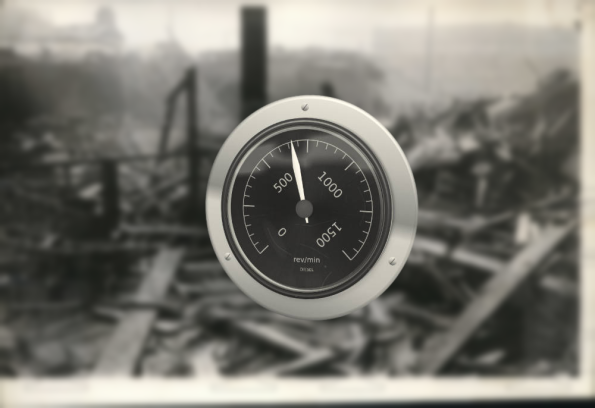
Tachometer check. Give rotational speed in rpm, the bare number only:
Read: 675
